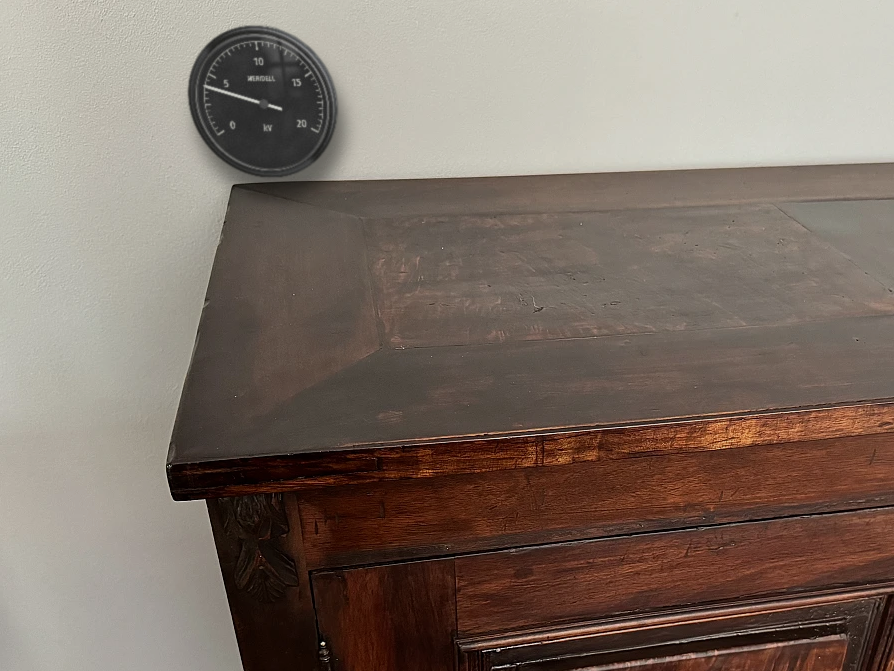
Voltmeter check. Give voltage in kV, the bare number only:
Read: 4
